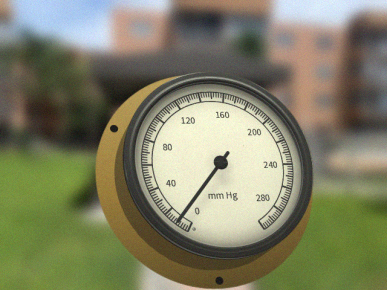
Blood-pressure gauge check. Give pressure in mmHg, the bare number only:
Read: 10
